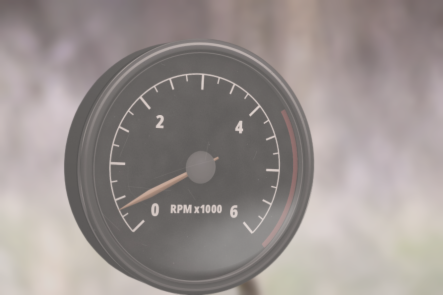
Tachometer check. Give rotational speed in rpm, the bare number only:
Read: 375
